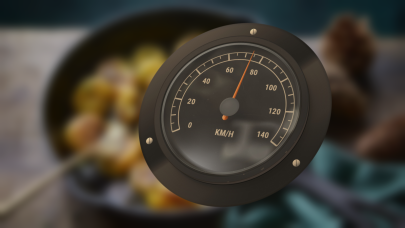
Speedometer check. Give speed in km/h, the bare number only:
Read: 75
